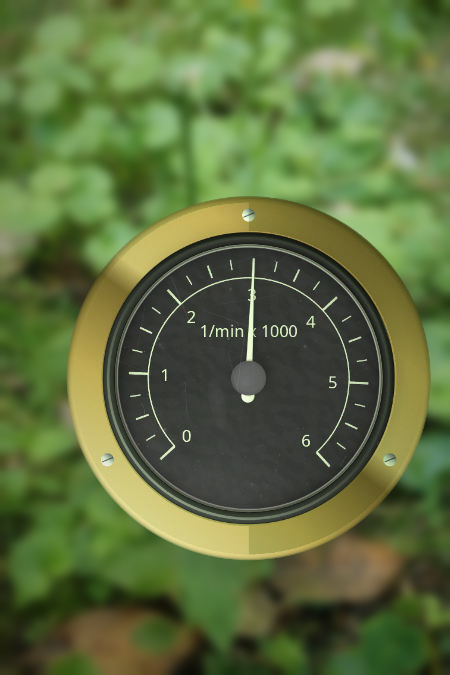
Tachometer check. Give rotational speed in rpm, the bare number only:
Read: 3000
